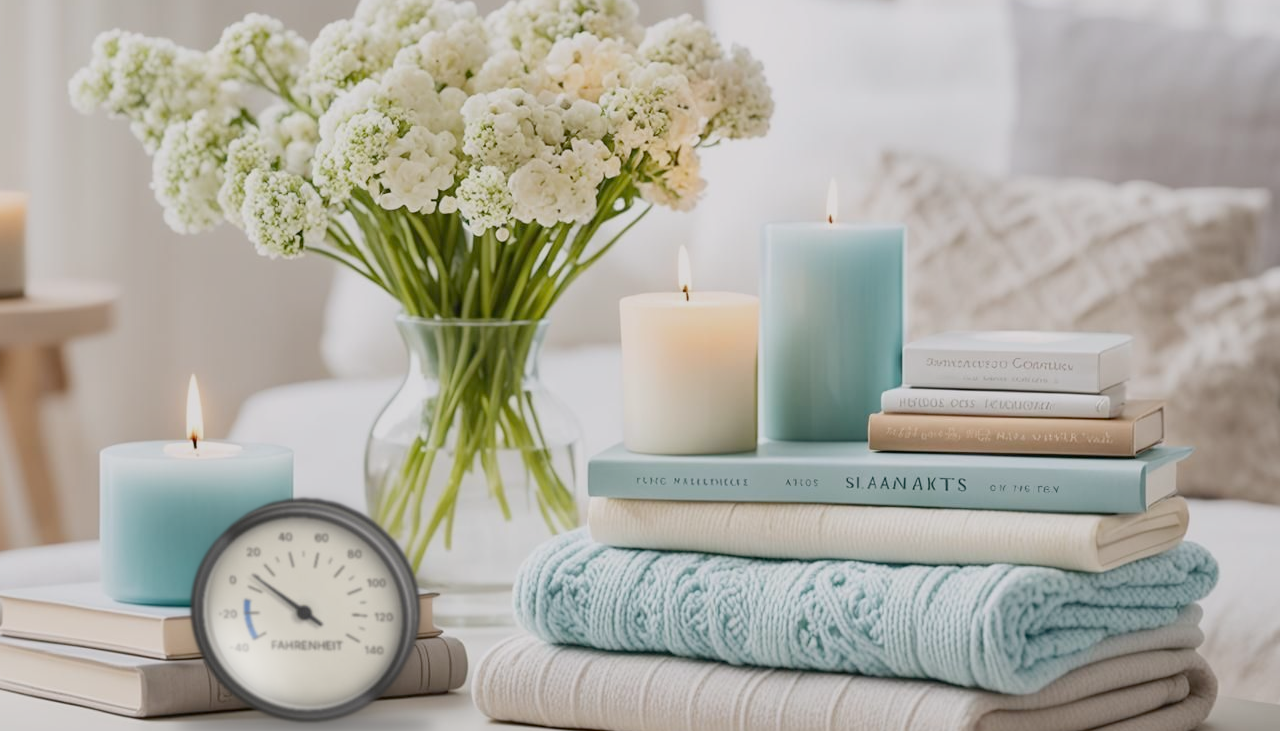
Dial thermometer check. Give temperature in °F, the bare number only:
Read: 10
